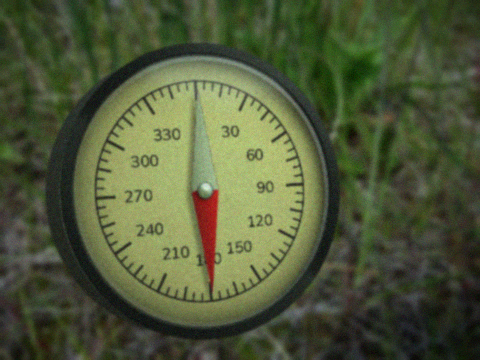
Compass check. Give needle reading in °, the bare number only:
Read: 180
